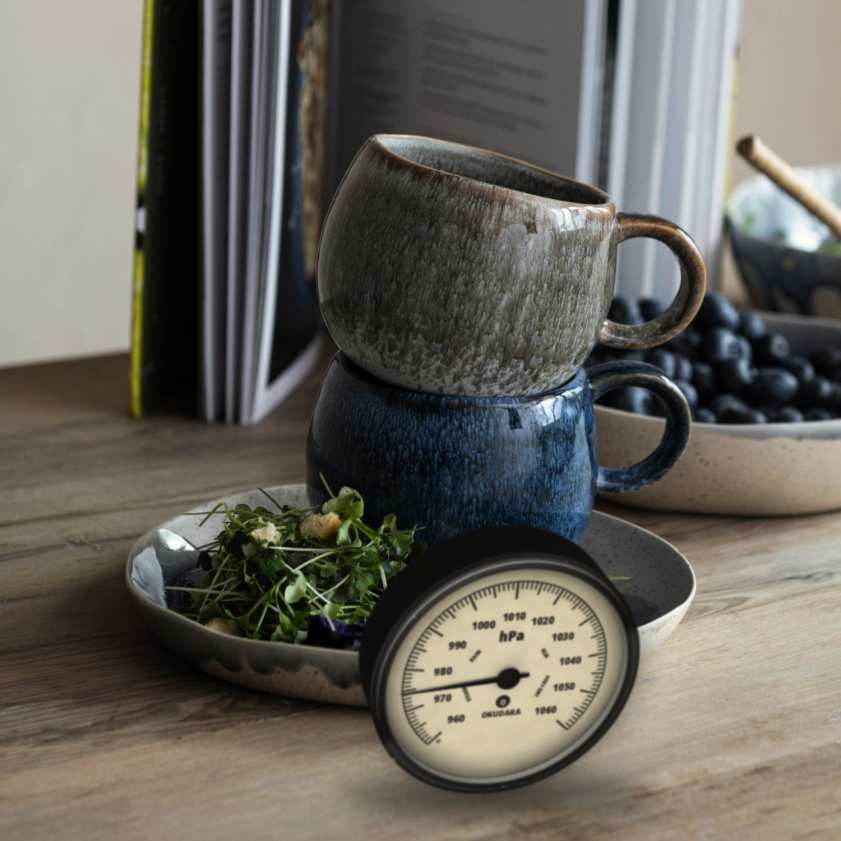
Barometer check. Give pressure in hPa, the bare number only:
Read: 975
